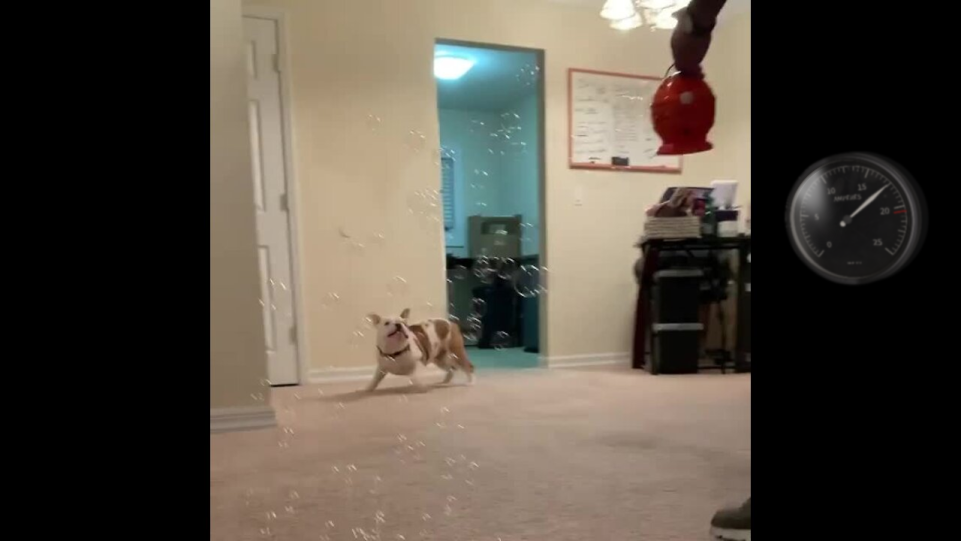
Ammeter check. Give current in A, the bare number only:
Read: 17.5
